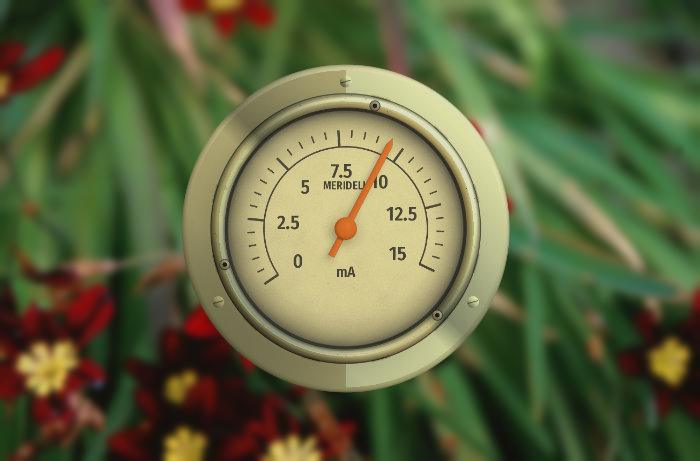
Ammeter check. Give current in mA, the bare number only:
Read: 9.5
